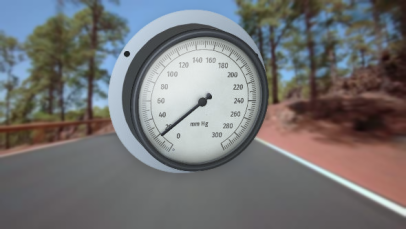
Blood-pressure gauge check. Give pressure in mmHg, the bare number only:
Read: 20
